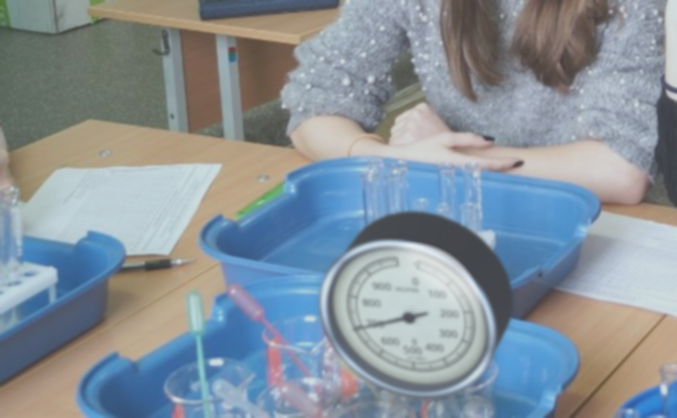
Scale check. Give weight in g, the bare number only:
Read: 700
